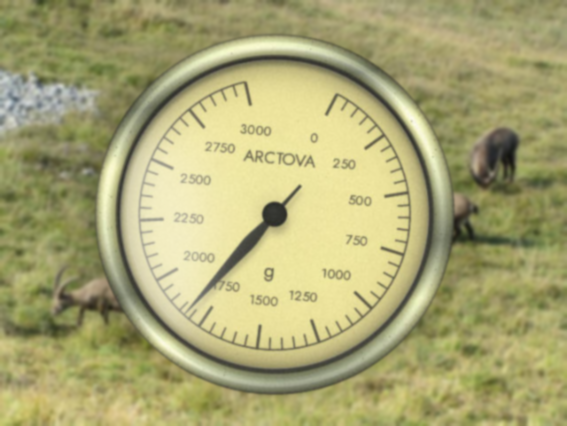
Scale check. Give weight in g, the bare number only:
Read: 1825
